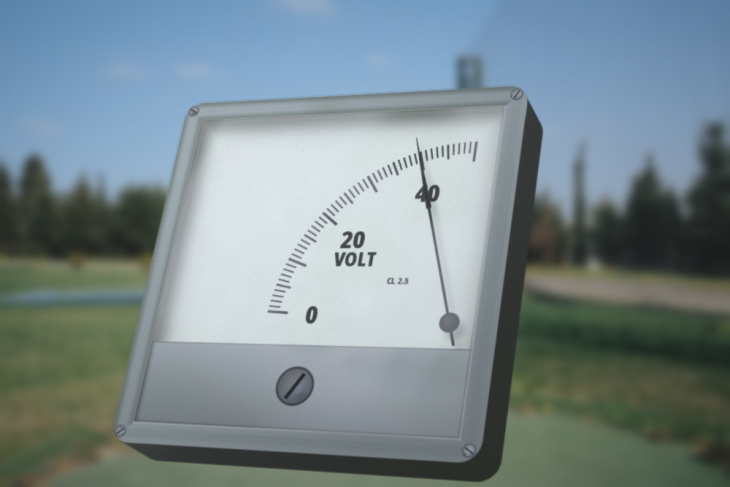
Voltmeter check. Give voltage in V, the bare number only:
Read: 40
